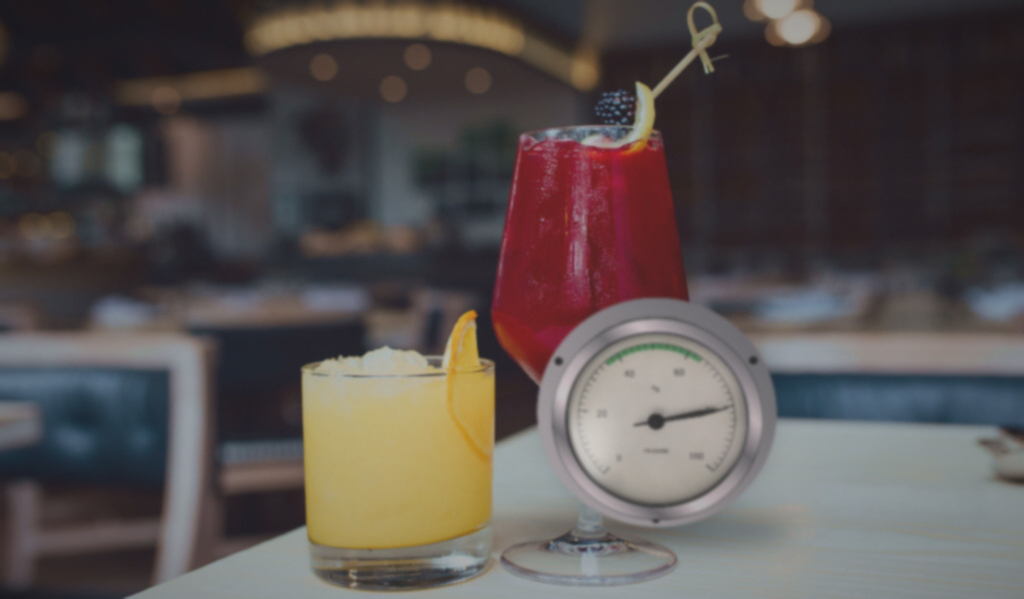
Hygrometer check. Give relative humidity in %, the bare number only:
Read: 80
